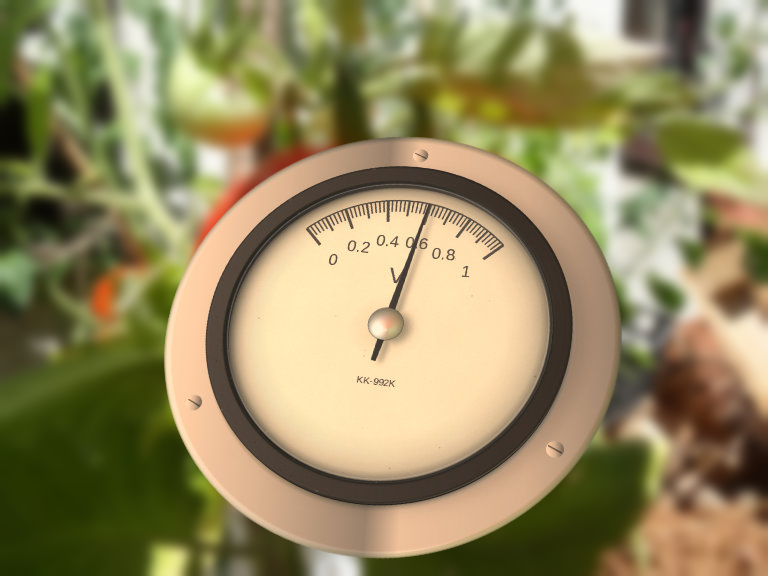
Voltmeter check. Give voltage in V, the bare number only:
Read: 0.6
